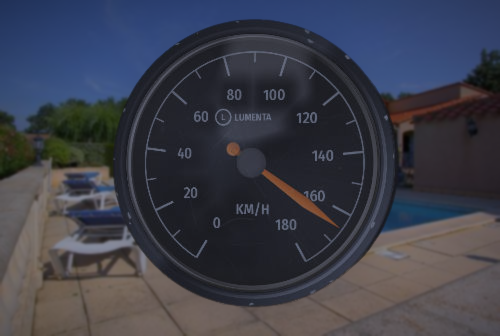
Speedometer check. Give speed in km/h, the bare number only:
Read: 165
